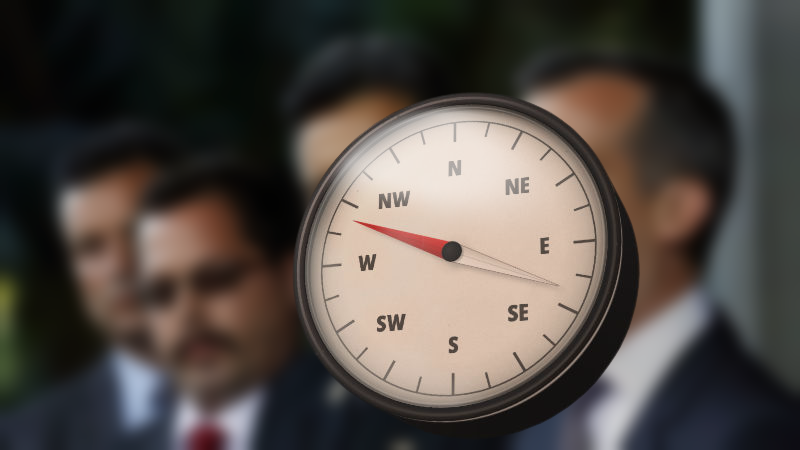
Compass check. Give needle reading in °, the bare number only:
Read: 292.5
